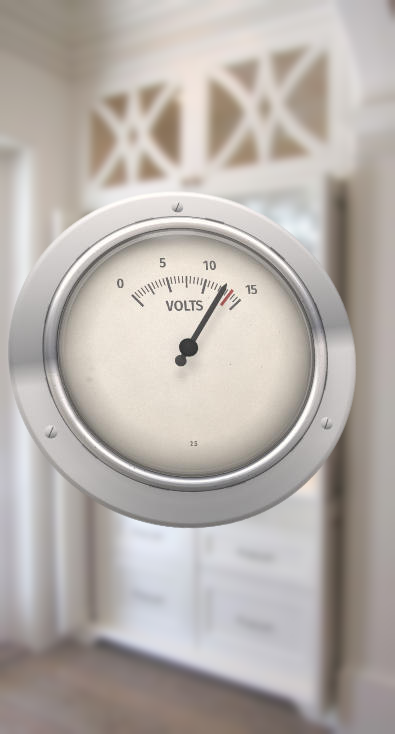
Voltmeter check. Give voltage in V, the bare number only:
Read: 12.5
